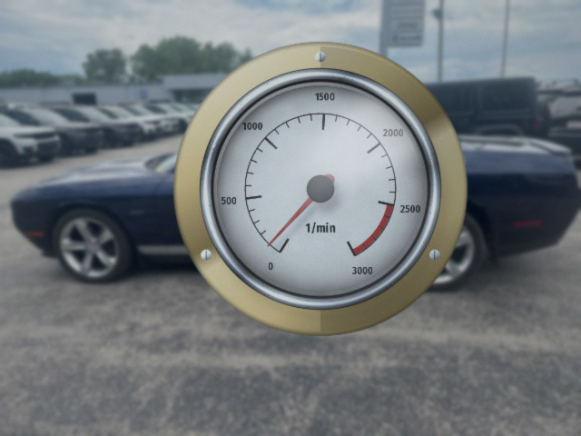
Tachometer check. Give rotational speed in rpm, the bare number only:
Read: 100
